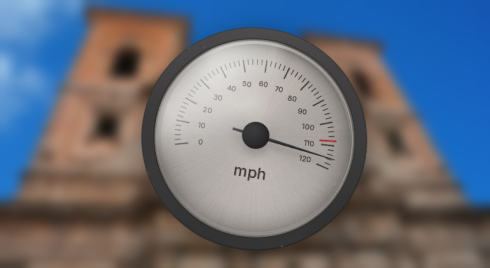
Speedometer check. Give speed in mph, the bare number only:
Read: 116
